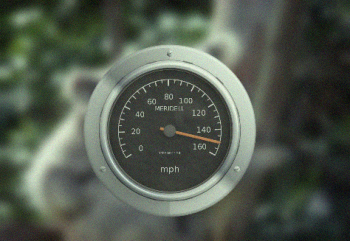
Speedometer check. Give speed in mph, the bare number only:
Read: 150
